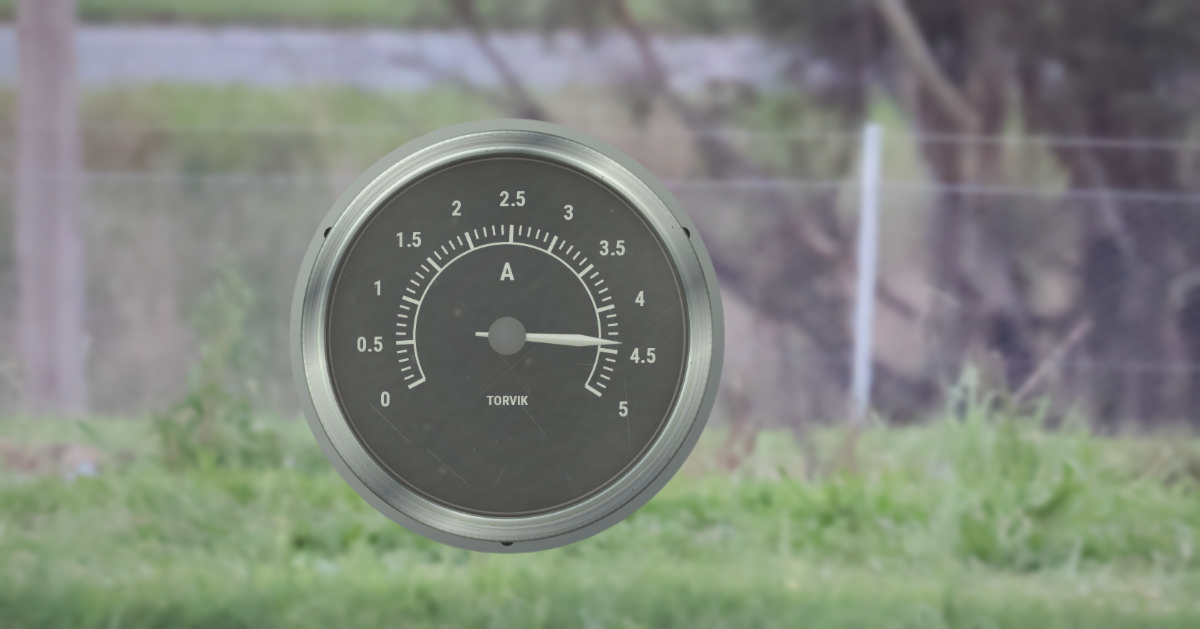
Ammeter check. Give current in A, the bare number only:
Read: 4.4
